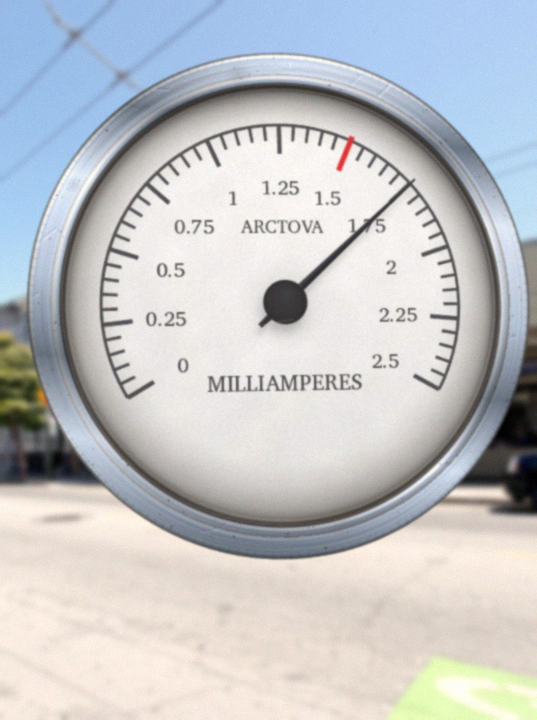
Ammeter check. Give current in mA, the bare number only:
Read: 1.75
